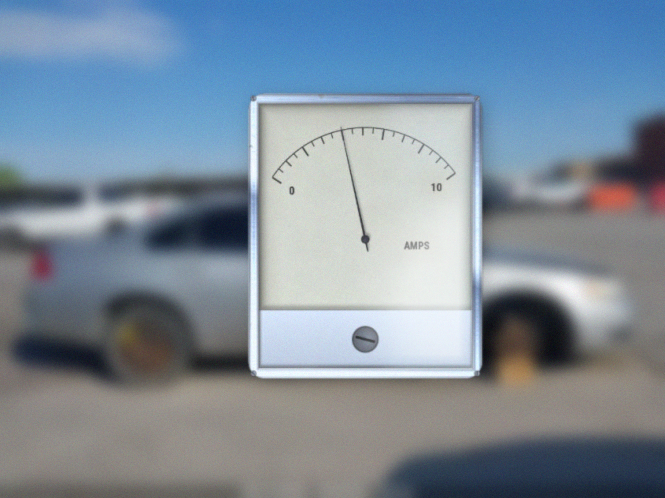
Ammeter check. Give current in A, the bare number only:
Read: 4
